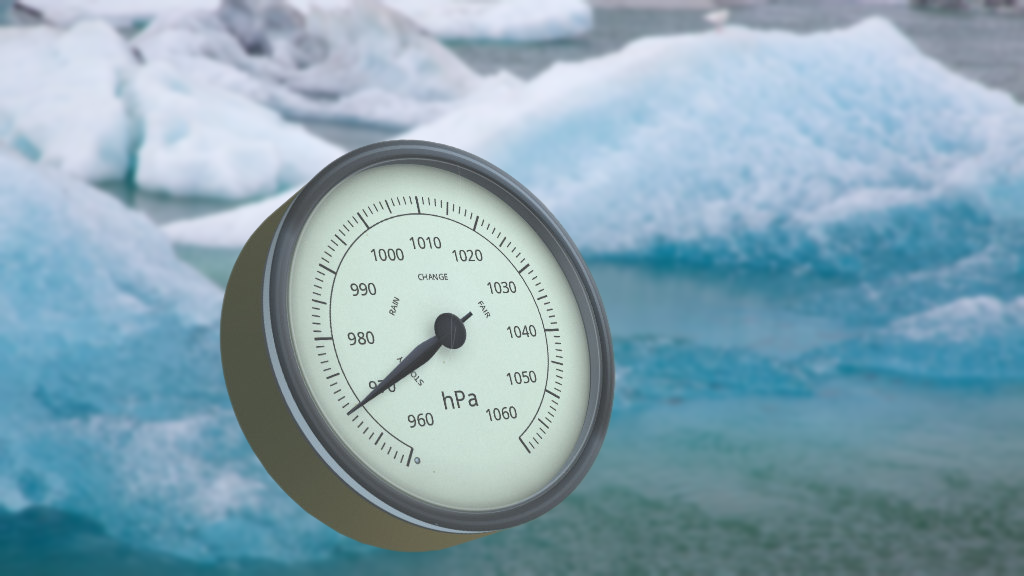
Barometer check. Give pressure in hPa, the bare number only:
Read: 970
